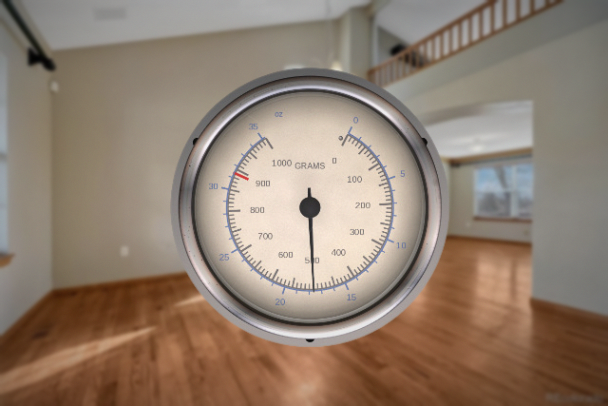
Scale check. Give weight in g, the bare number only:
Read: 500
